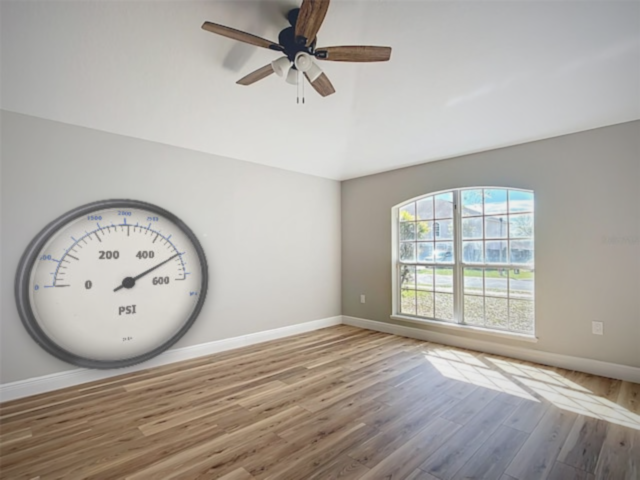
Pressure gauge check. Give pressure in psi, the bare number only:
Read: 500
